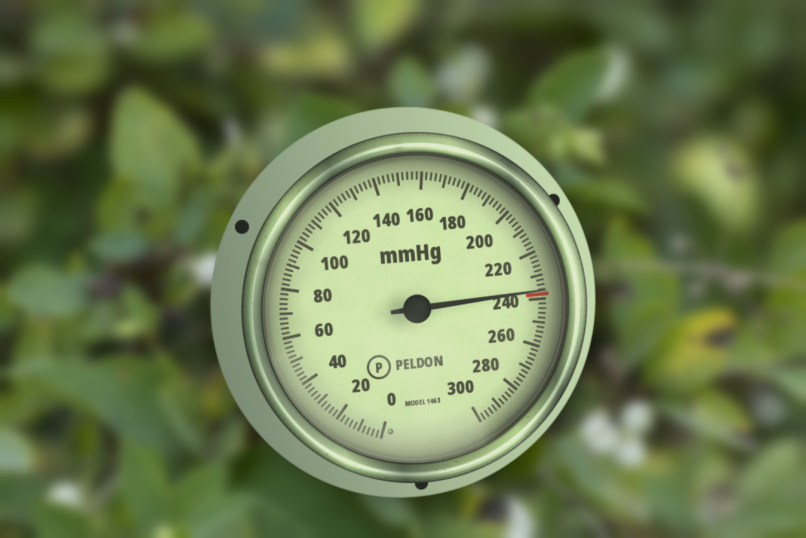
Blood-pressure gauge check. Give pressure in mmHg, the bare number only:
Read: 236
